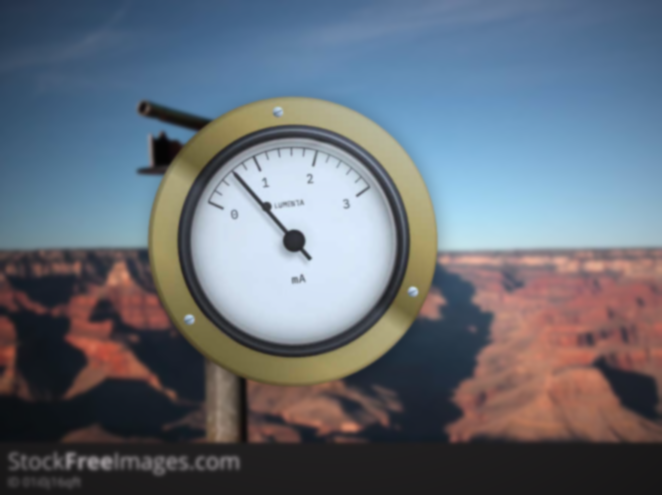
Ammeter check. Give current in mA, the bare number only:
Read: 0.6
